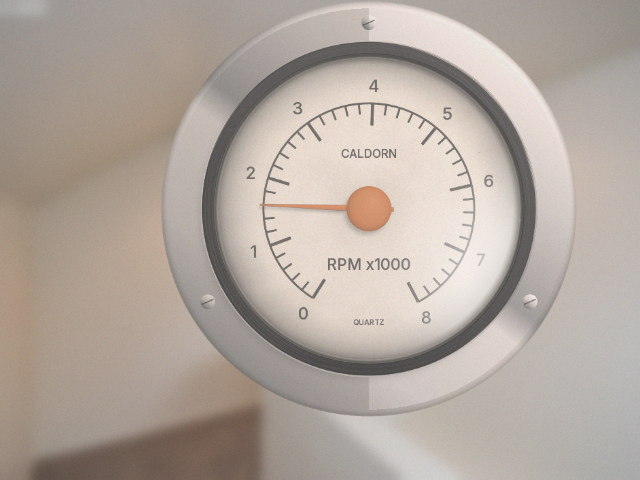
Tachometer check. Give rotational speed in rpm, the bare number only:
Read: 1600
